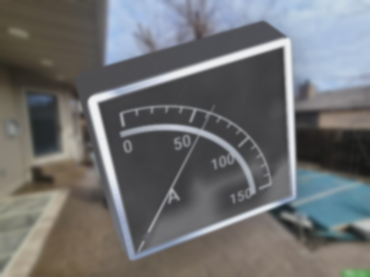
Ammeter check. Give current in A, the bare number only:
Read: 60
